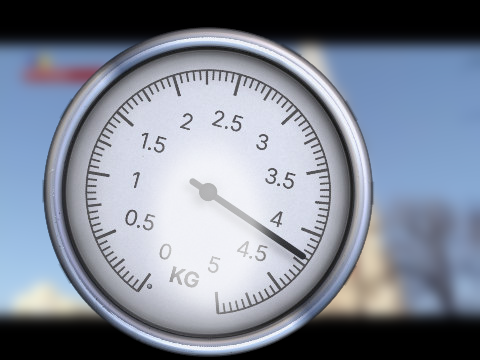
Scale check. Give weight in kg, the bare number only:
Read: 4.2
